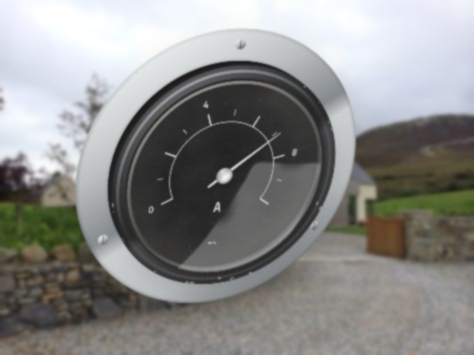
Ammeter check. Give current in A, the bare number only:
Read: 7
